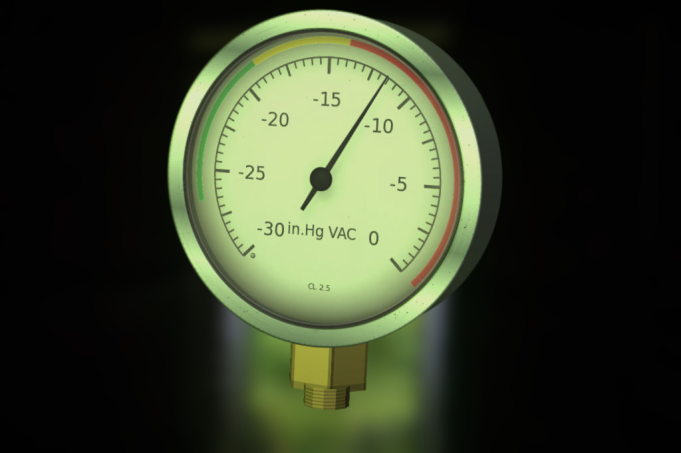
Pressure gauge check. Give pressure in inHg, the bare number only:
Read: -11.5
